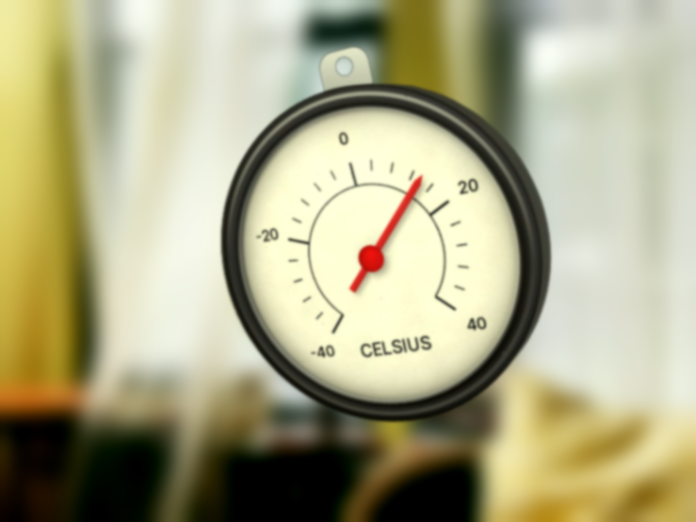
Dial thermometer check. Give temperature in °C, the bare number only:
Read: 14
